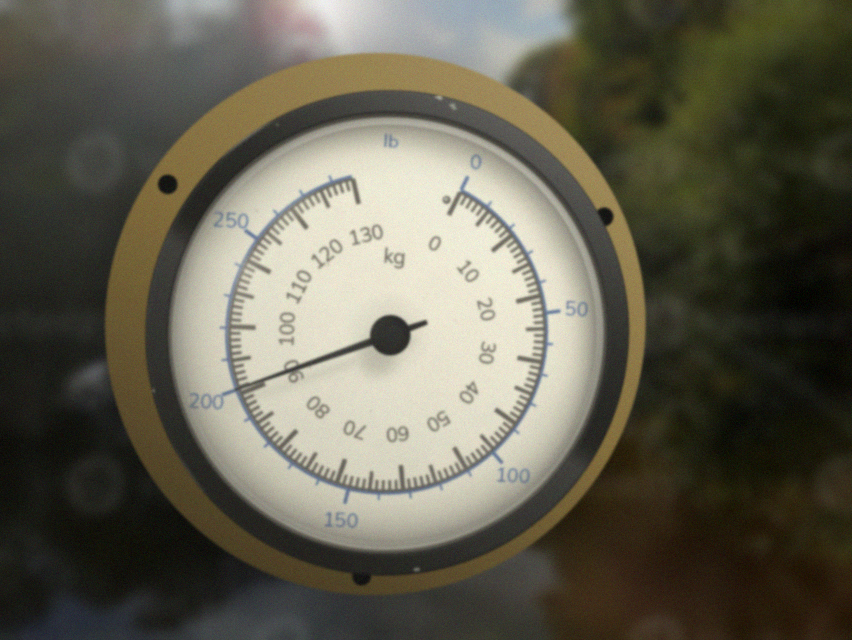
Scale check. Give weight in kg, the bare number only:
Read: 91
